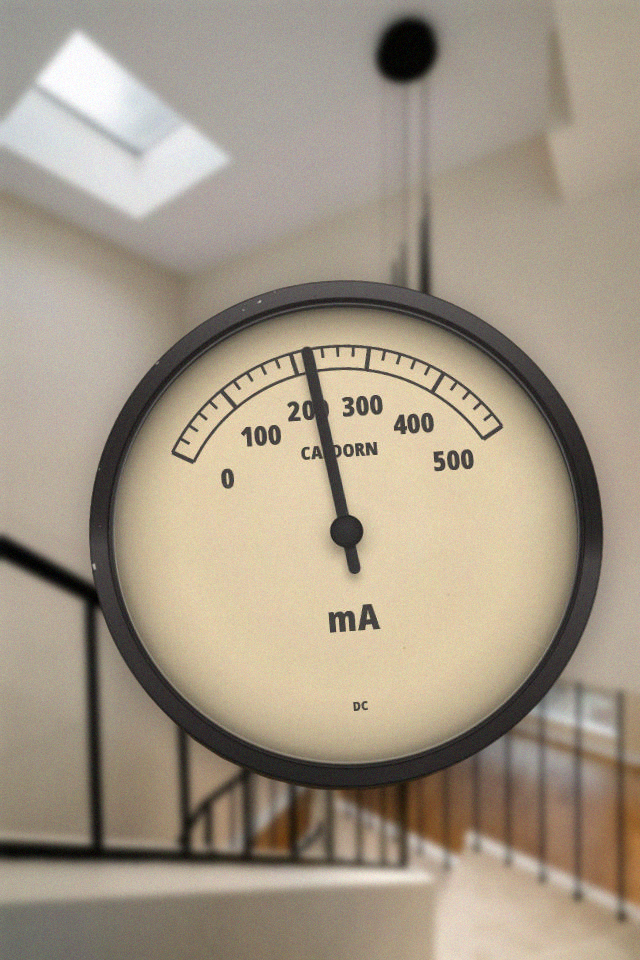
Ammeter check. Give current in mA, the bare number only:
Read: 220
